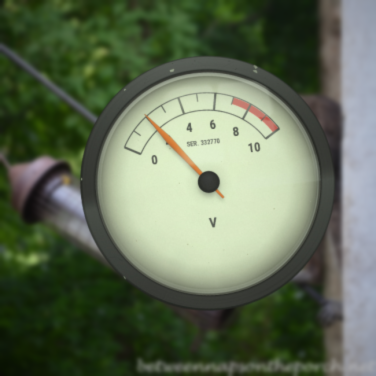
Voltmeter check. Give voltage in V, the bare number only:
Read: 2
